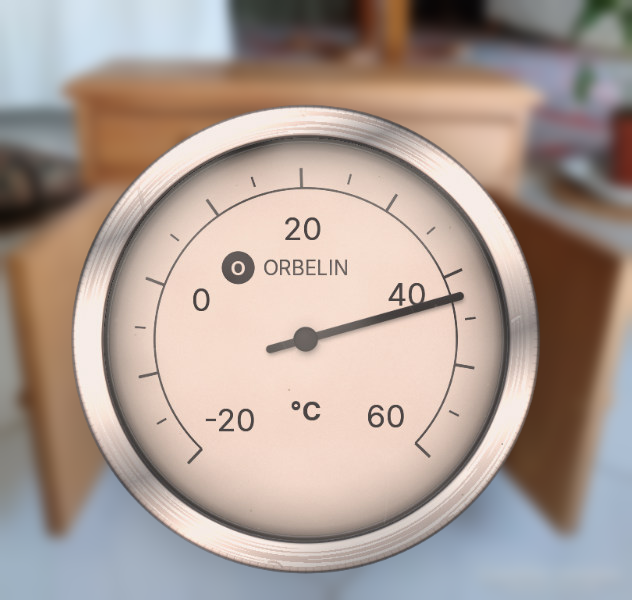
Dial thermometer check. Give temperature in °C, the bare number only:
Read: 42.5
